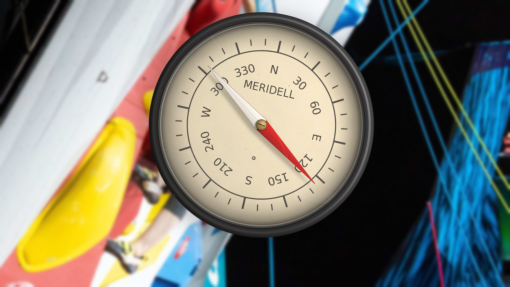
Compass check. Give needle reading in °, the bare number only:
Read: 125
